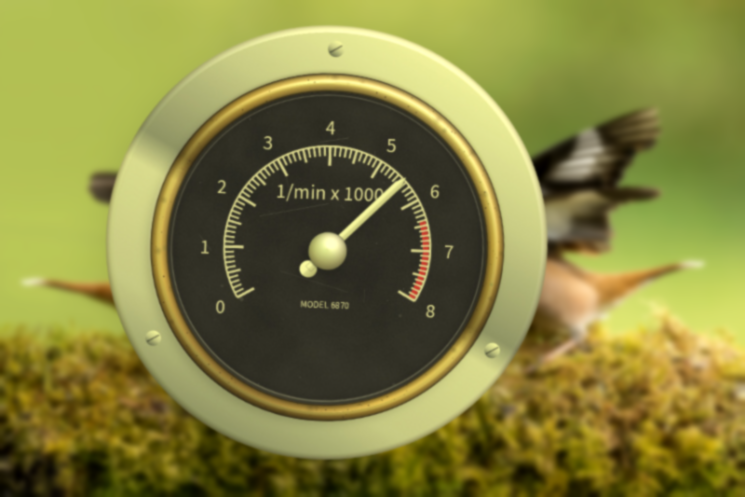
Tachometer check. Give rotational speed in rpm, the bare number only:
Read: 5500
